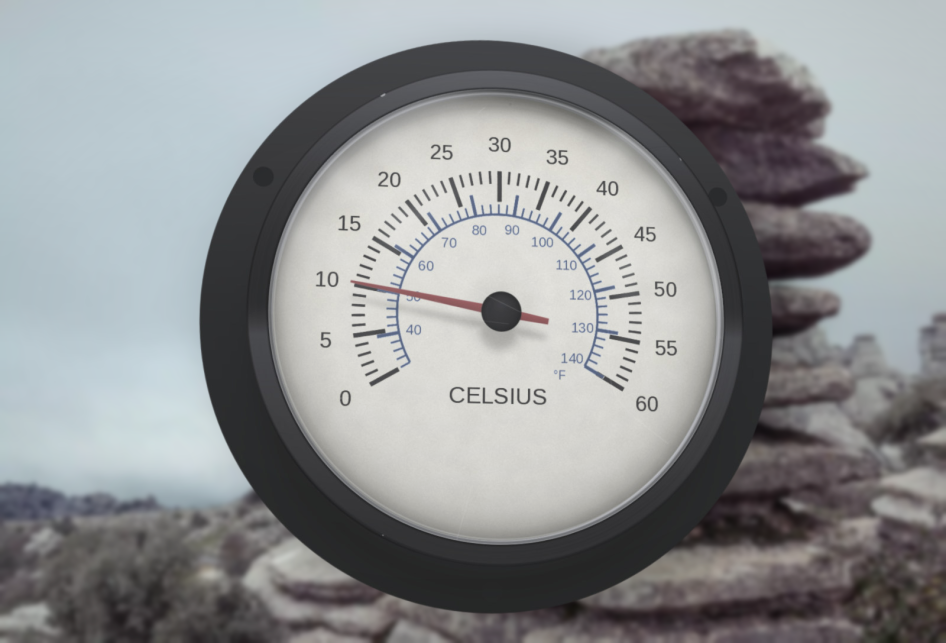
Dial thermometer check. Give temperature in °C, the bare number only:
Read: 10
